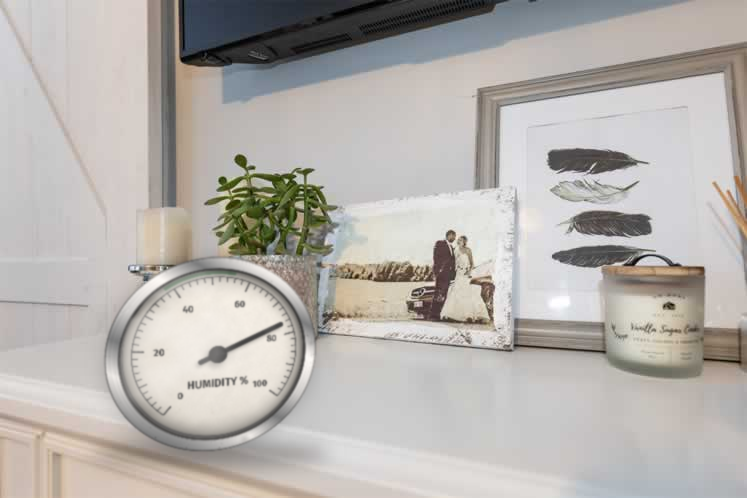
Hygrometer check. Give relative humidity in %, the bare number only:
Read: 76
